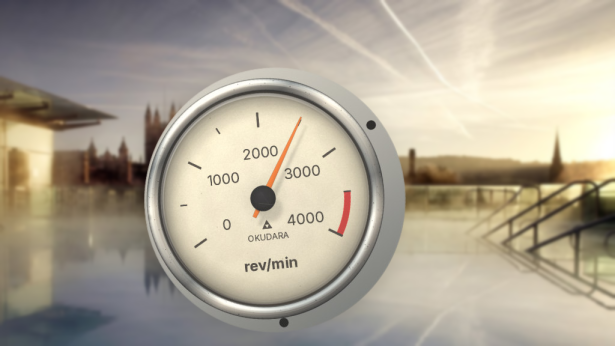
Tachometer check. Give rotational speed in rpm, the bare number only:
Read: 2500
